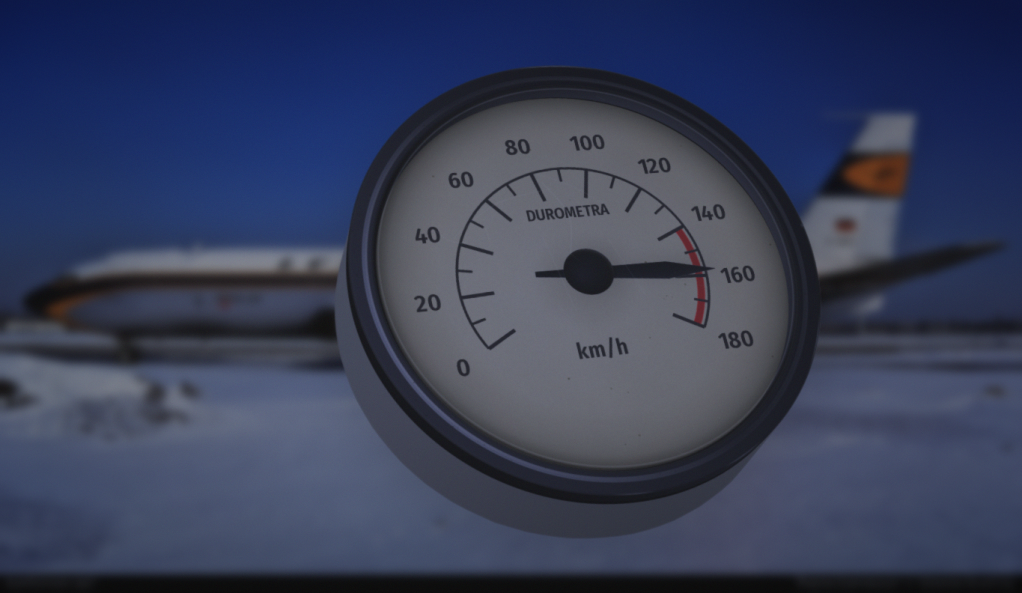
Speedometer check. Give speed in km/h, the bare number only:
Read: 160
